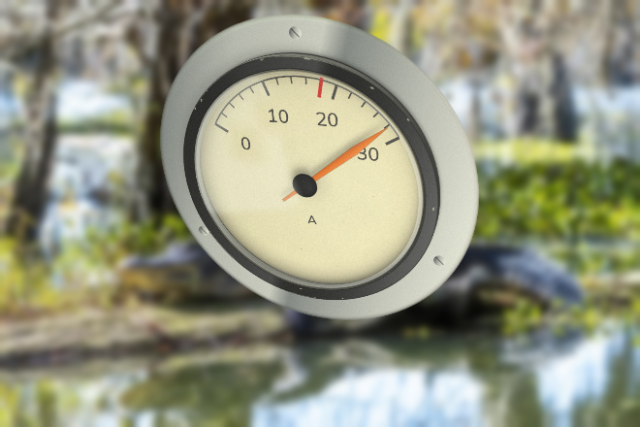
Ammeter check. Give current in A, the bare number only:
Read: 28
